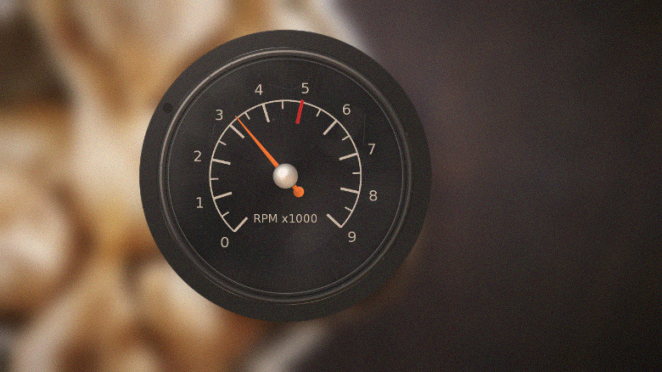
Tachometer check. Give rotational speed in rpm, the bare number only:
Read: 3250
